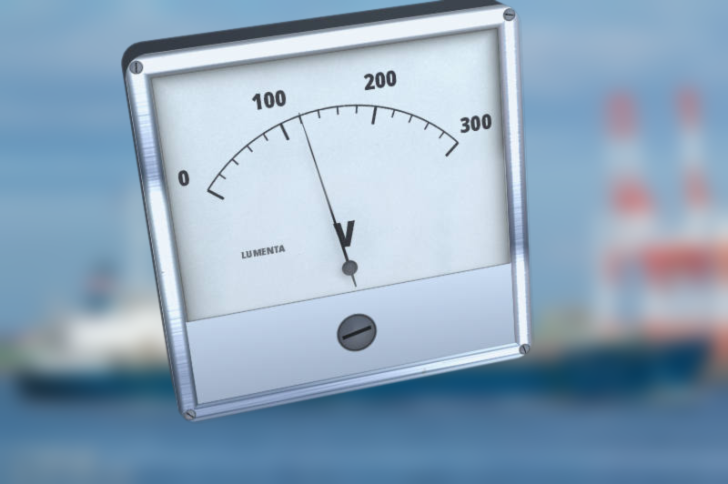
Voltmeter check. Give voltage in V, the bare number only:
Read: 120
